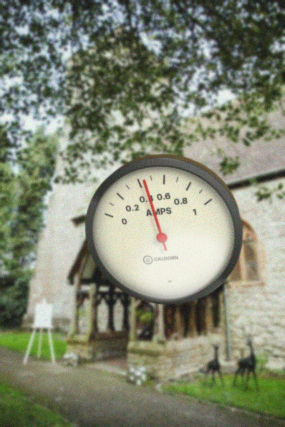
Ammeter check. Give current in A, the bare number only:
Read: 0.45
